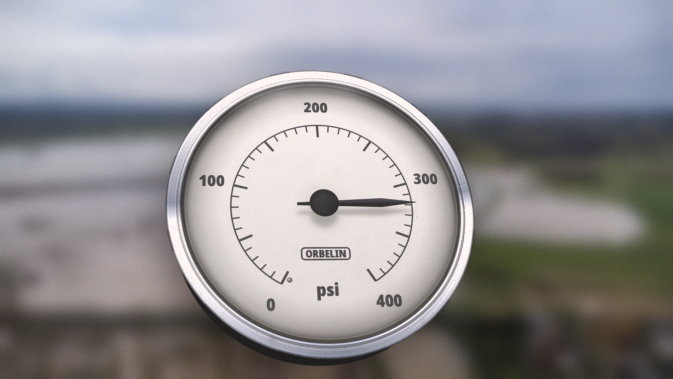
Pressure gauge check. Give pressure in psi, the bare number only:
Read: 320
